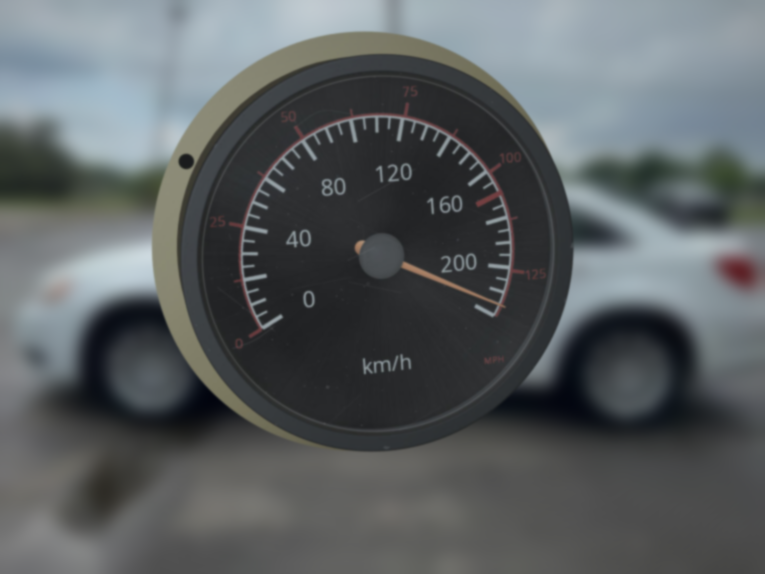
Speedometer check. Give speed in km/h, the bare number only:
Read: 215
